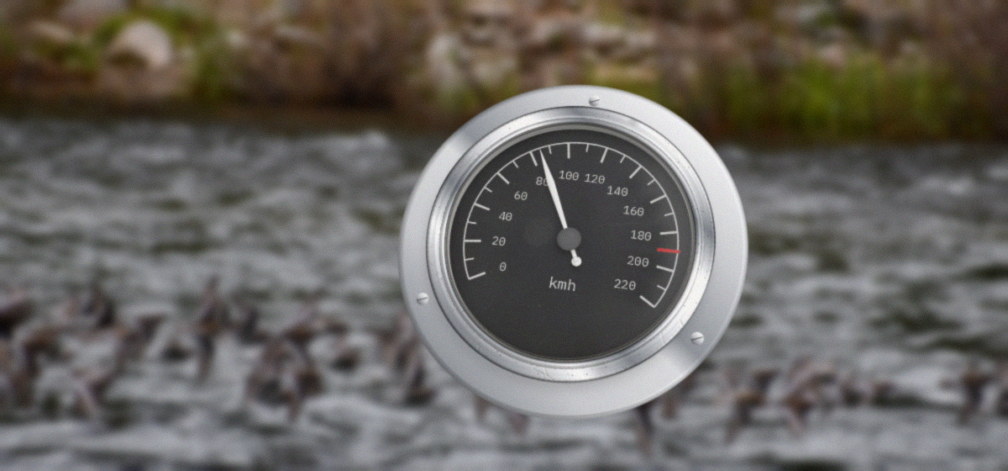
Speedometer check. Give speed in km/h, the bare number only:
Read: 85
